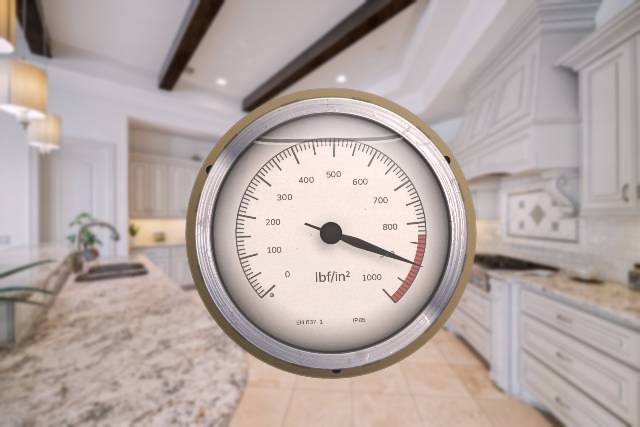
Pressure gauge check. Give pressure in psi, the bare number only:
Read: 900
